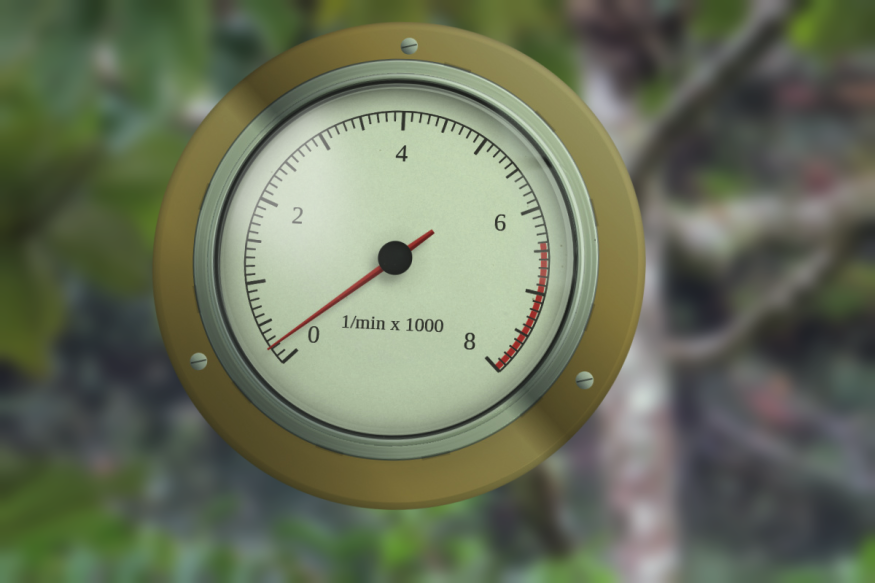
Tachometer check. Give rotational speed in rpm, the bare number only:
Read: 200
